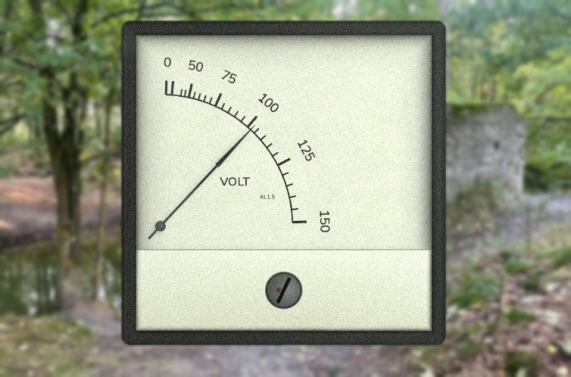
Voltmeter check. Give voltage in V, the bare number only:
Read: 102.5
